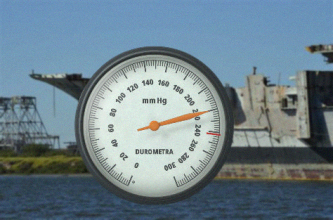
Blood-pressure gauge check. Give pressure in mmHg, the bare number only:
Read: 220
